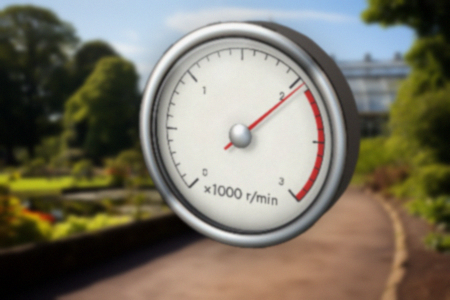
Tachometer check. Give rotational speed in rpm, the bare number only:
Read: 2050
